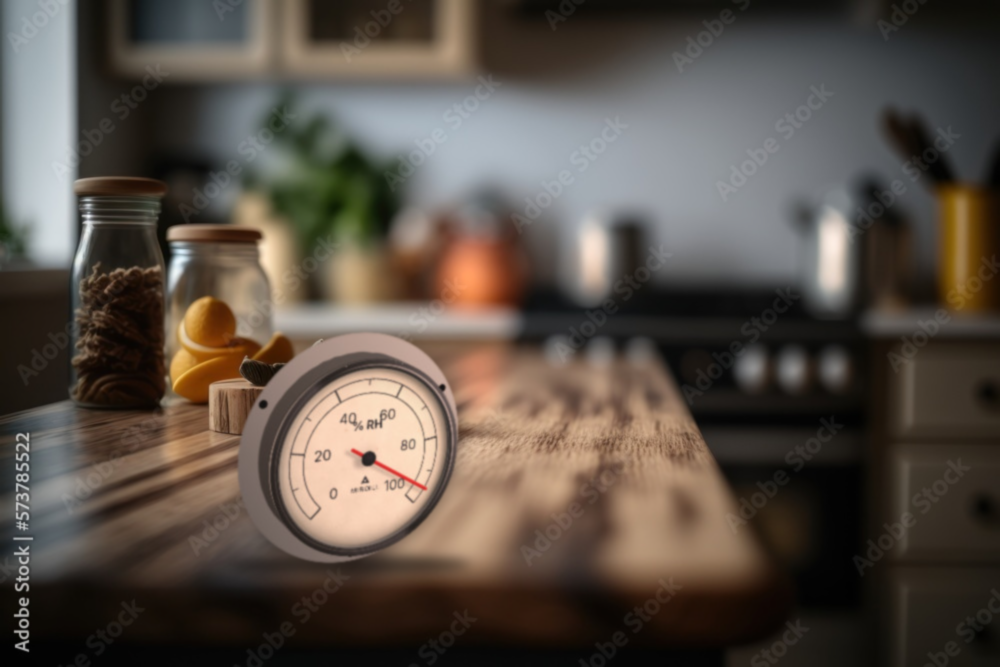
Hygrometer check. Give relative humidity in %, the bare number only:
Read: 95
